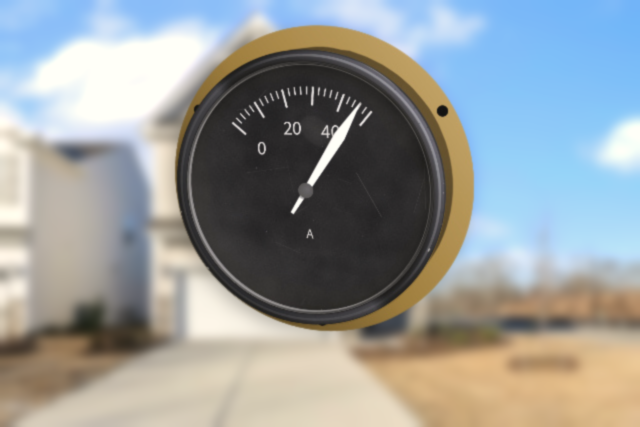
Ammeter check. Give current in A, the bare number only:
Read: 46
